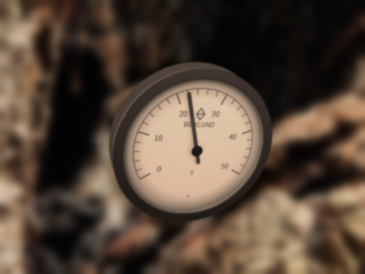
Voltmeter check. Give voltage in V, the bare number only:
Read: 22
